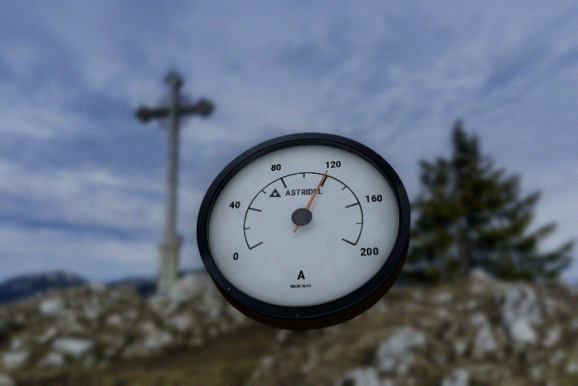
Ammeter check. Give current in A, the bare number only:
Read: 120
